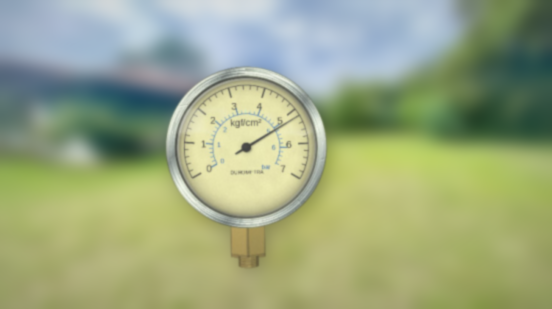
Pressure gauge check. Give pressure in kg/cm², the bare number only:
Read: 5.2
